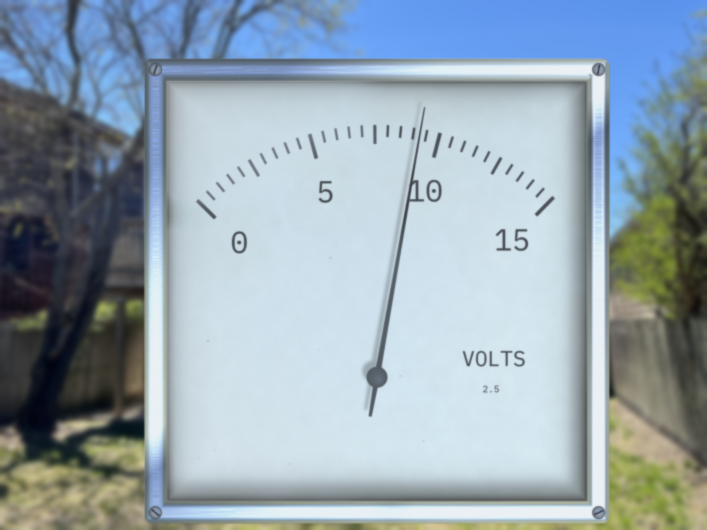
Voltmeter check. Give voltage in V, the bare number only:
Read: 9.25
